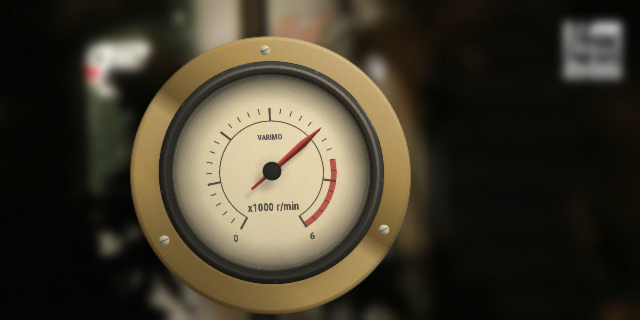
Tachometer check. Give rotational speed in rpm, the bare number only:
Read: 4000
